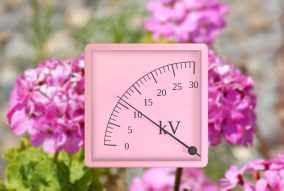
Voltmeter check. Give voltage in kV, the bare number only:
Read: 11
